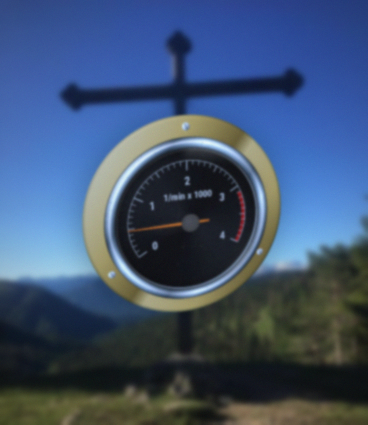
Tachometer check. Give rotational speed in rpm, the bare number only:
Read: 500
